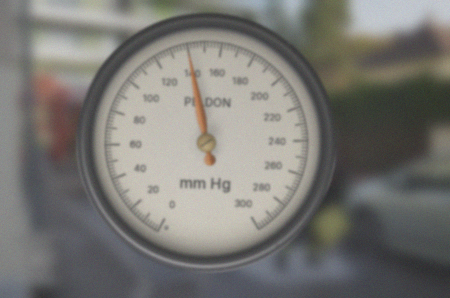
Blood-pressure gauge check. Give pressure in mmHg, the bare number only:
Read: 140
